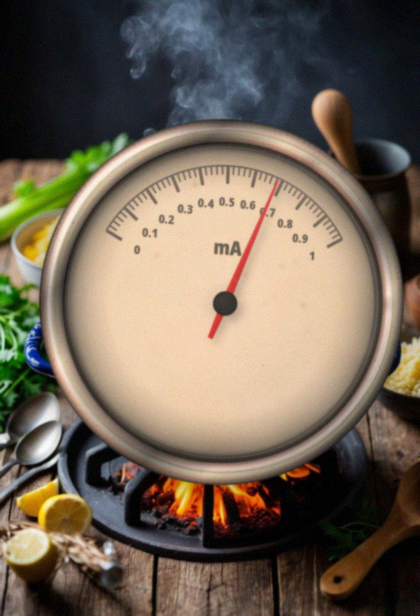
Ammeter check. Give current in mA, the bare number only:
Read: 0.68
